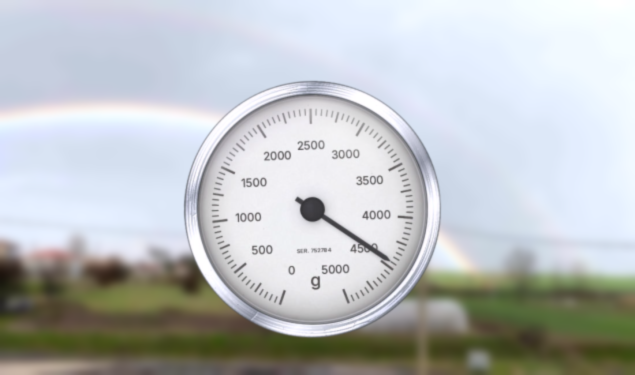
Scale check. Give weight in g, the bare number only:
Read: 4450
